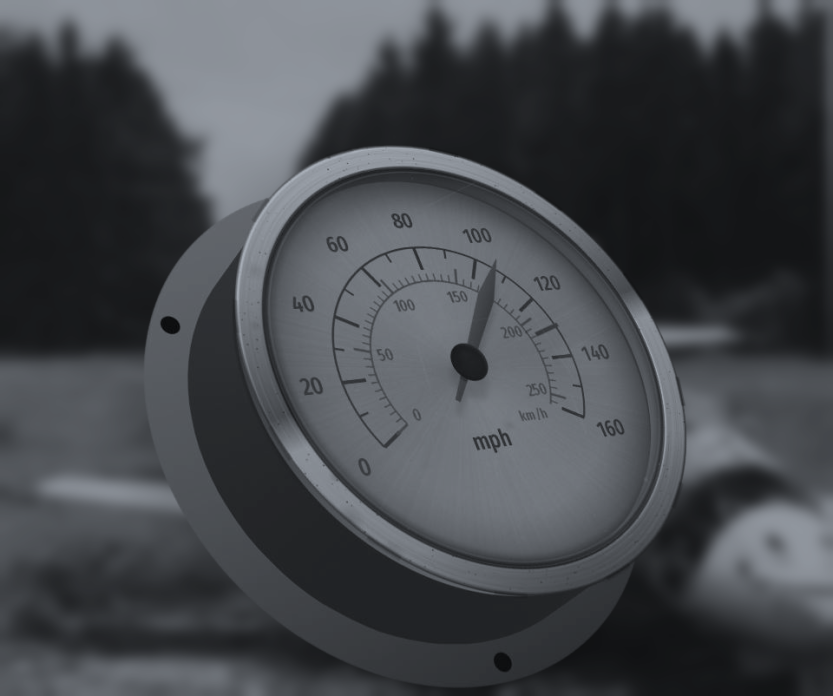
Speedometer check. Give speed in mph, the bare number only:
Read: 105
